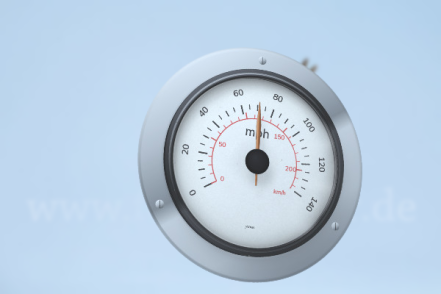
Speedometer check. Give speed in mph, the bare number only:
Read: 70
